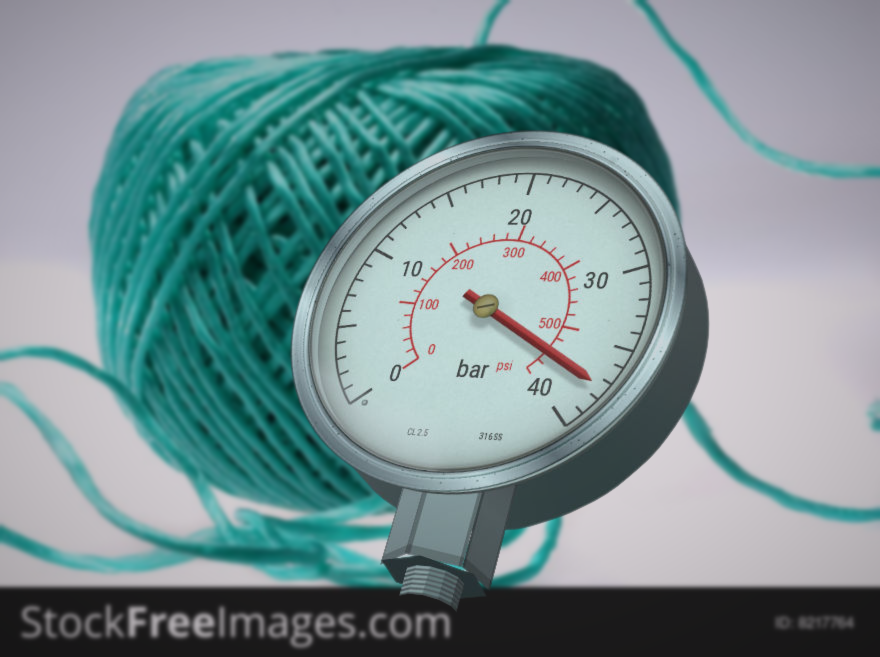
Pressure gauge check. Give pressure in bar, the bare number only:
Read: 37.5
